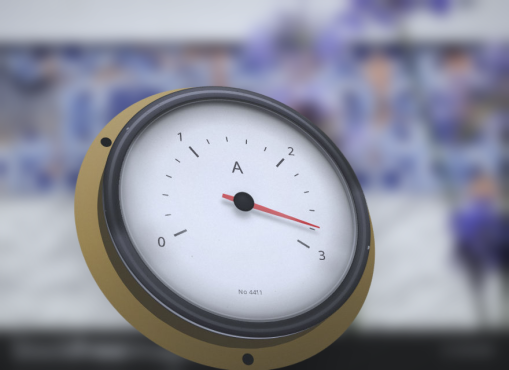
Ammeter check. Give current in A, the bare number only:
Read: 2.8
